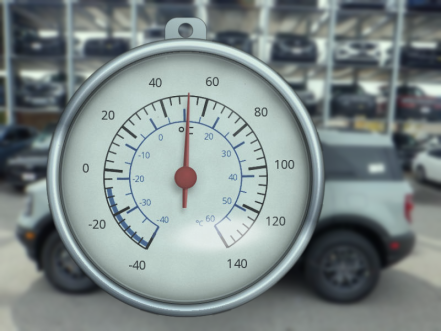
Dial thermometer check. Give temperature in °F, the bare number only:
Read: 52
